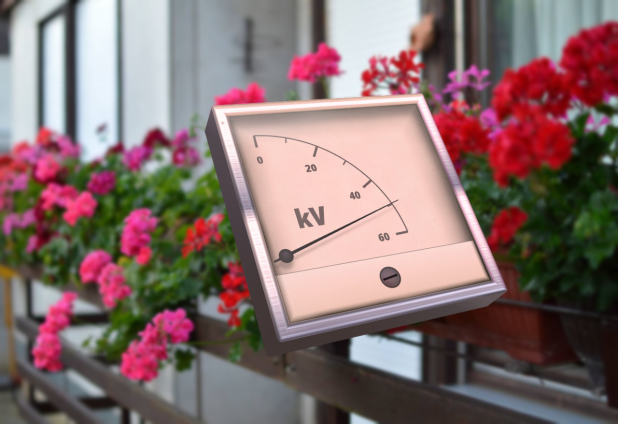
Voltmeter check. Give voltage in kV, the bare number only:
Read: 50
